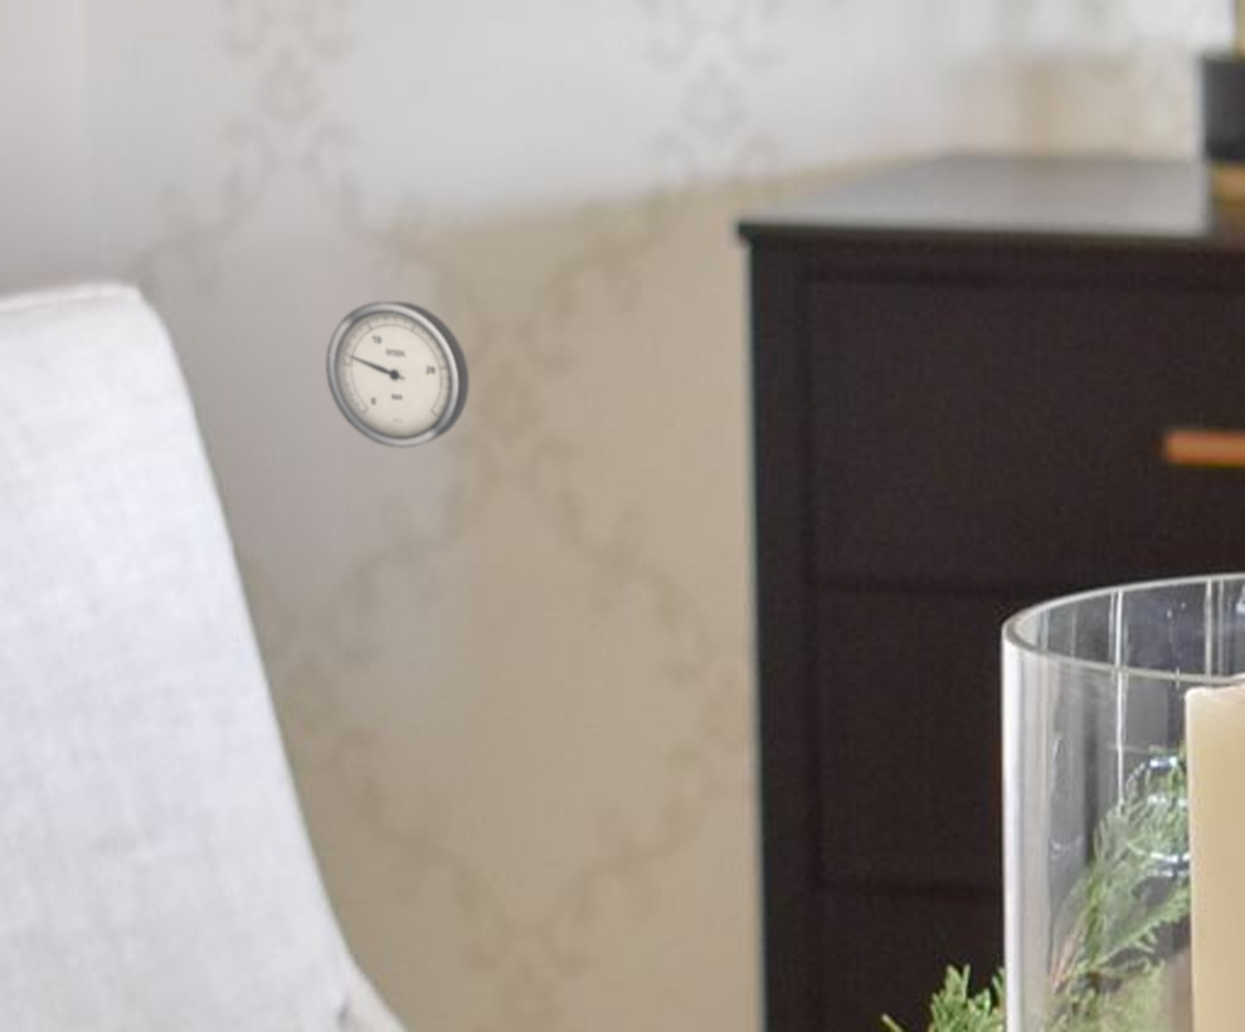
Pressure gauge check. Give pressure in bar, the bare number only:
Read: 6
